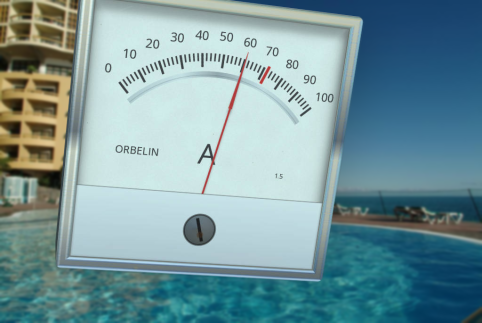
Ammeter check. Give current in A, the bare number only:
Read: 60
